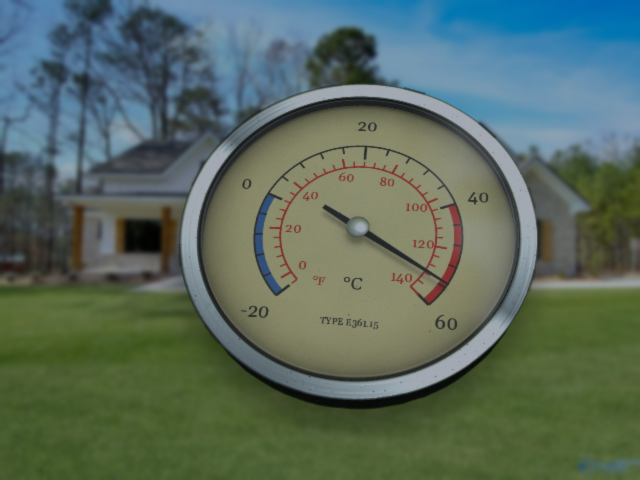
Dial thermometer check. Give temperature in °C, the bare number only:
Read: 56
